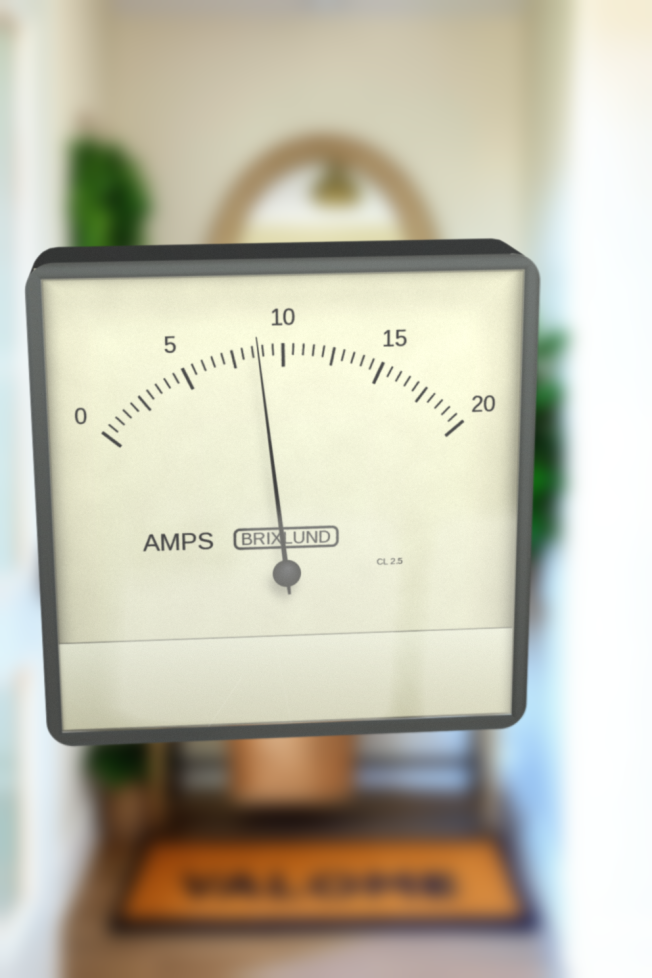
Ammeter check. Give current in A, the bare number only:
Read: 8.75
